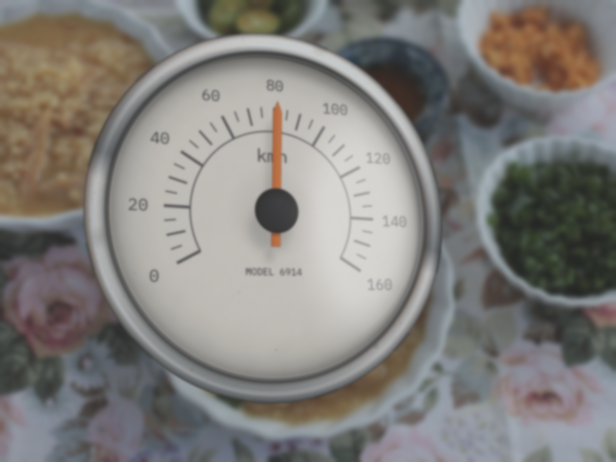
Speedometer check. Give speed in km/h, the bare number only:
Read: 80
